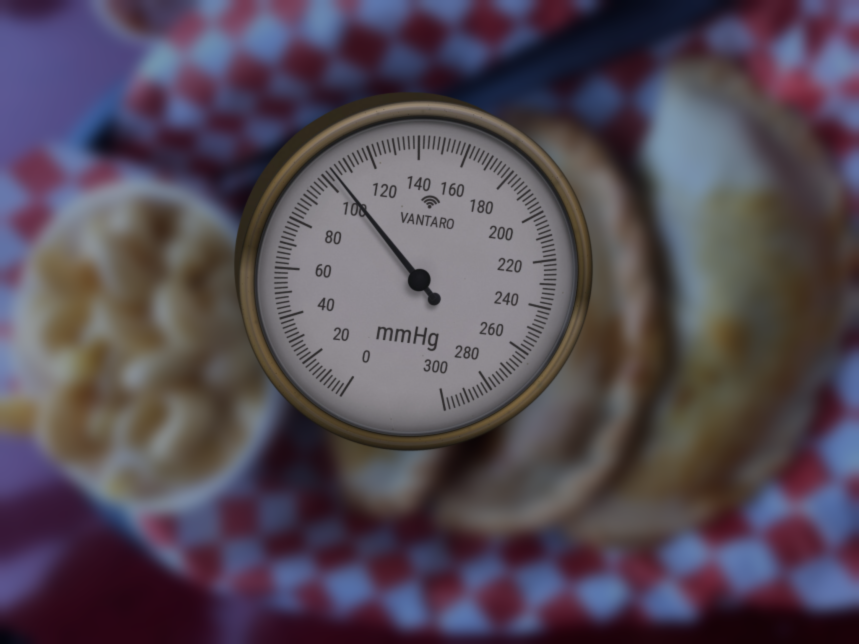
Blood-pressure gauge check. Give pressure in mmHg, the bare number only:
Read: 104
